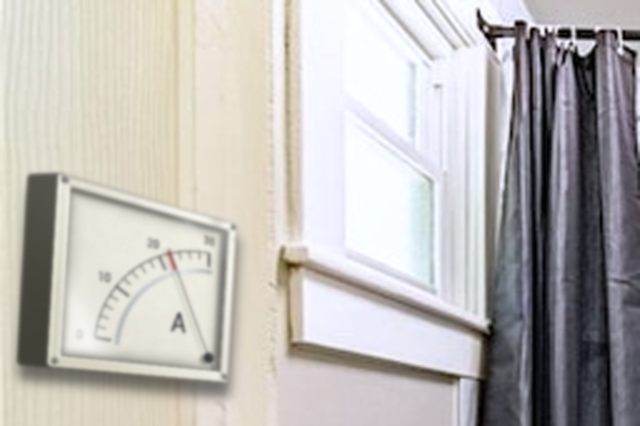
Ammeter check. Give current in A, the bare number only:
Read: 22
